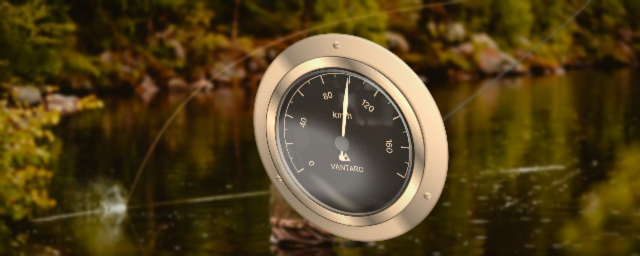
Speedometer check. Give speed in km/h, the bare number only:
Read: 100
